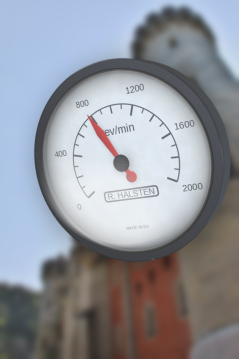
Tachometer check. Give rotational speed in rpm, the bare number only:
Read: 800
